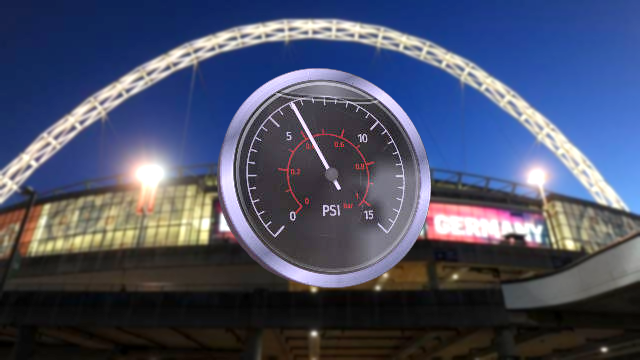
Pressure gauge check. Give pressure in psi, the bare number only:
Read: 6
